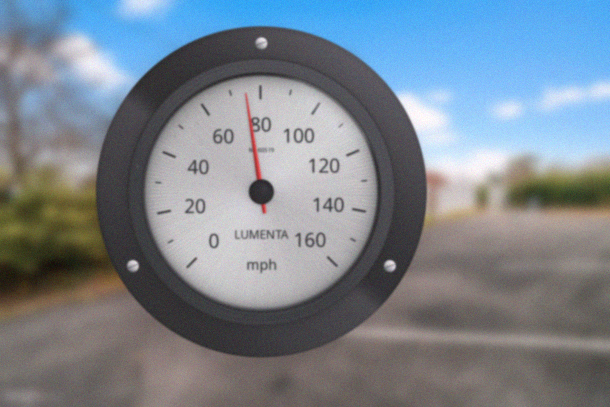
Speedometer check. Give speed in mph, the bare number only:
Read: 75
